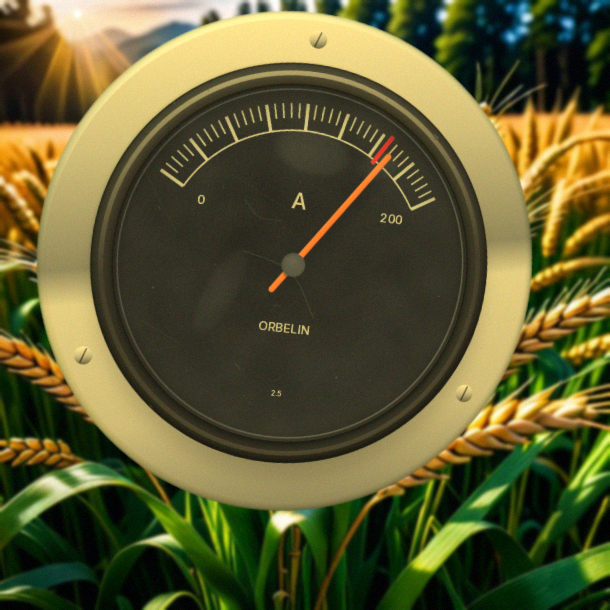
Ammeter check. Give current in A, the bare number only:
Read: 160
